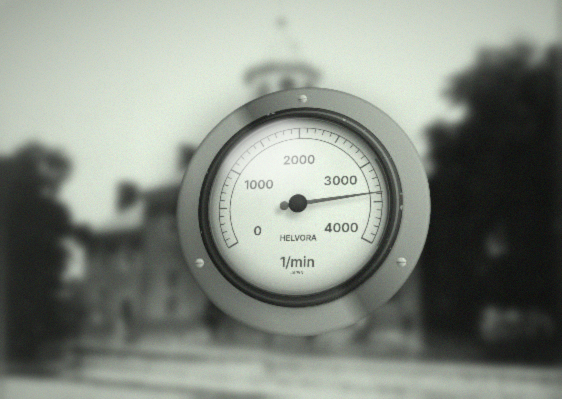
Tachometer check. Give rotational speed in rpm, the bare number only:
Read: 3400
